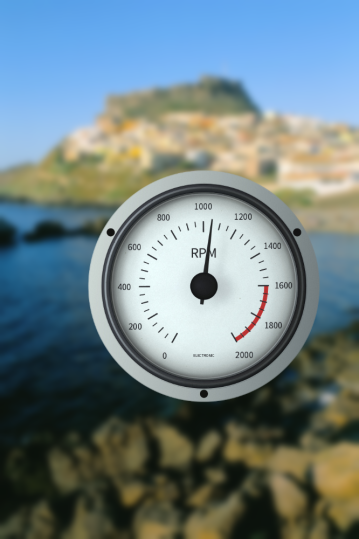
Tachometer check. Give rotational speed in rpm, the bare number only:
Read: 1050
